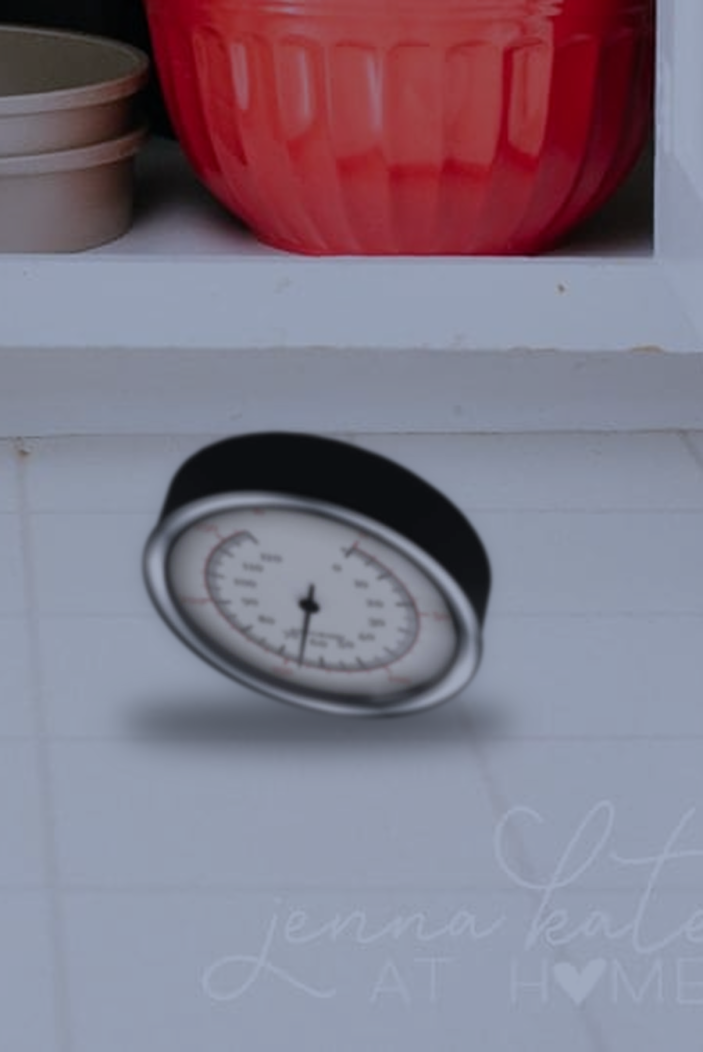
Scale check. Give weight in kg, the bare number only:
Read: 65
